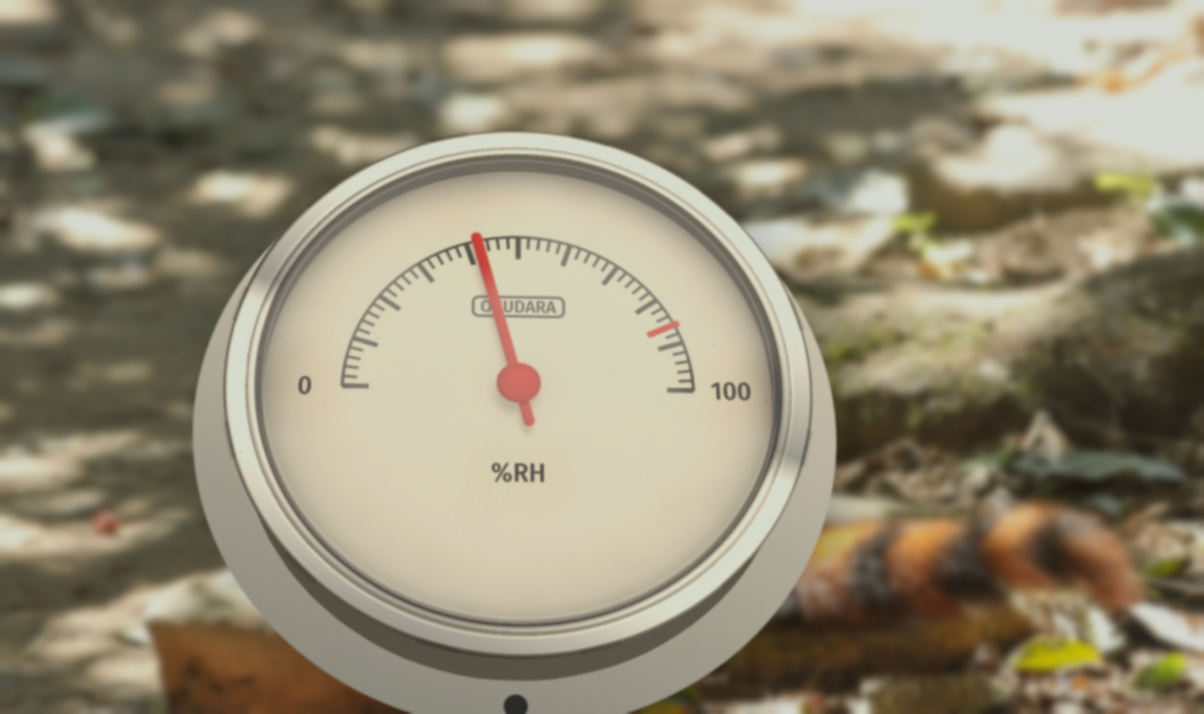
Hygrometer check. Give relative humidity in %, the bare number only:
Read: 42
